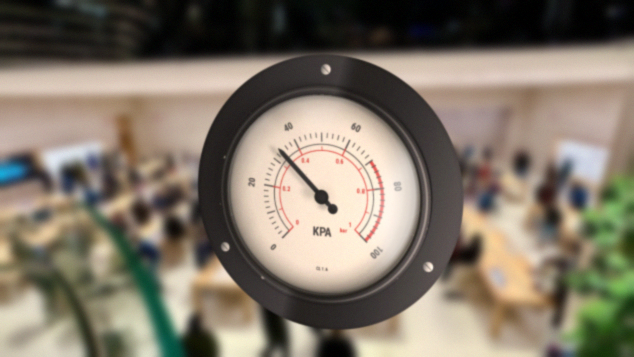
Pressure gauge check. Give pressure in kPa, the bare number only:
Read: 34
